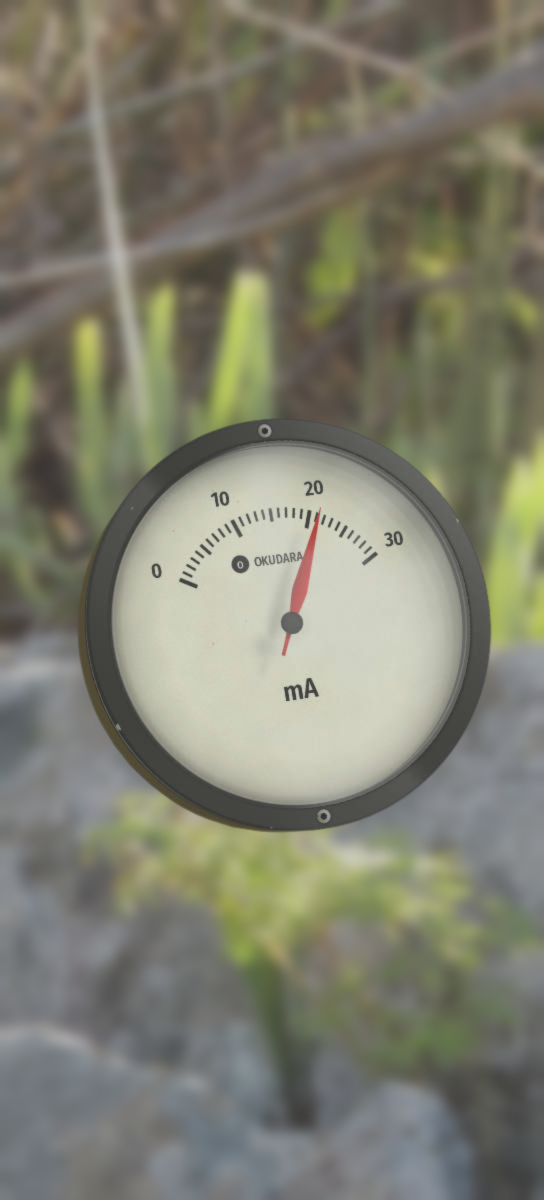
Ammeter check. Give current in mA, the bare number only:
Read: 21
